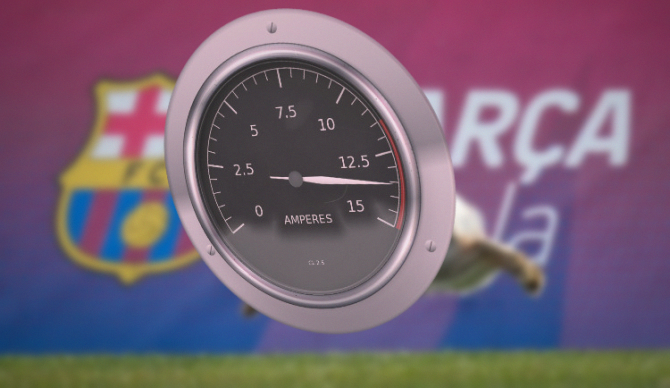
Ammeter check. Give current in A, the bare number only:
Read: 13.5
